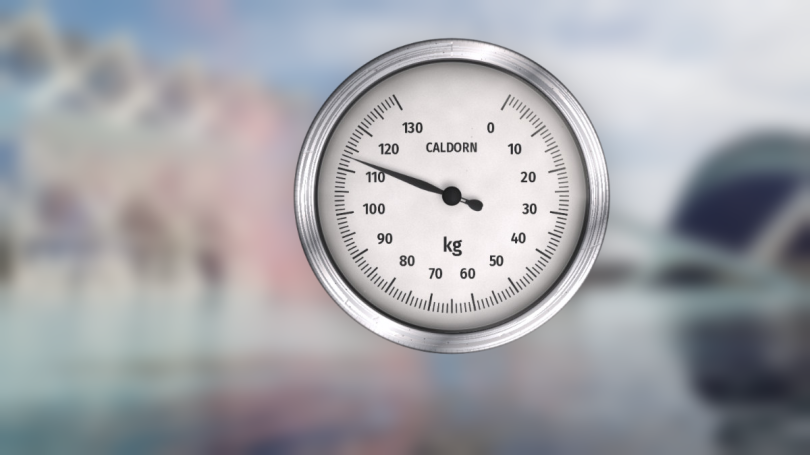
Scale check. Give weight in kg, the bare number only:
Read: 113
